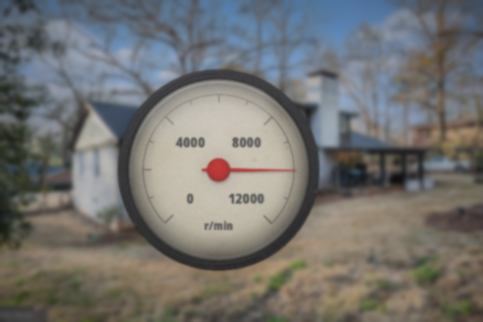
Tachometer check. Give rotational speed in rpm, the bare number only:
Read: 10000
